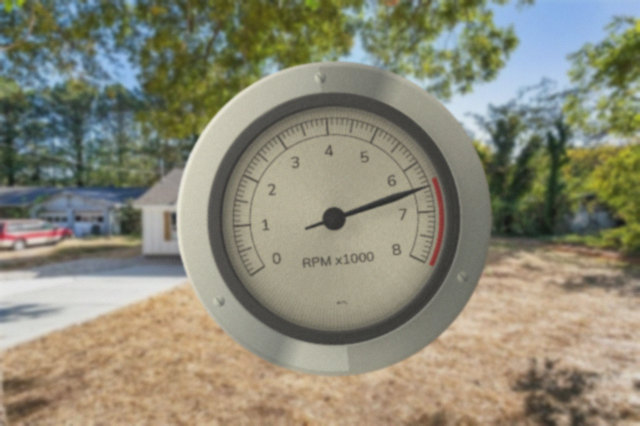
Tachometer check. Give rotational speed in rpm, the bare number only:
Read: 6500
